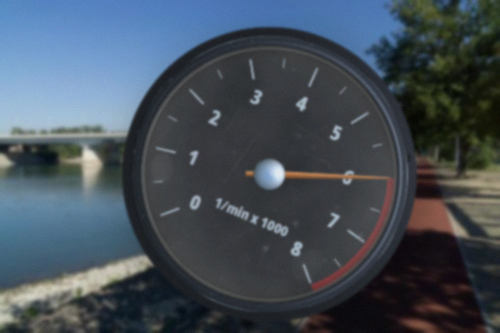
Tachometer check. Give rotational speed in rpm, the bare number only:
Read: 6000
